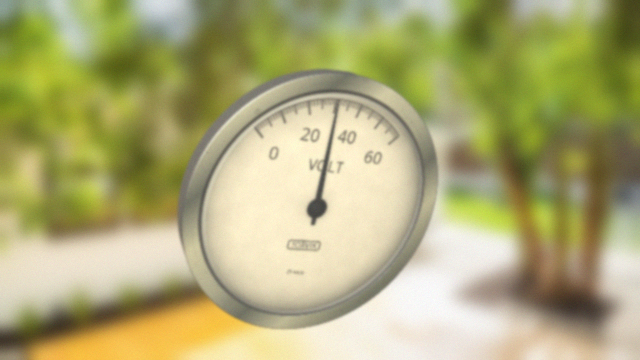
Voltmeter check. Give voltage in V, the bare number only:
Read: 30
